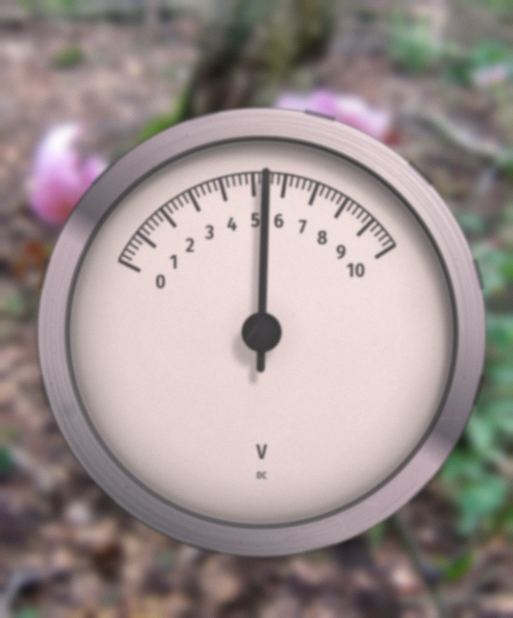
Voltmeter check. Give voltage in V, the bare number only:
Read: 5.4
